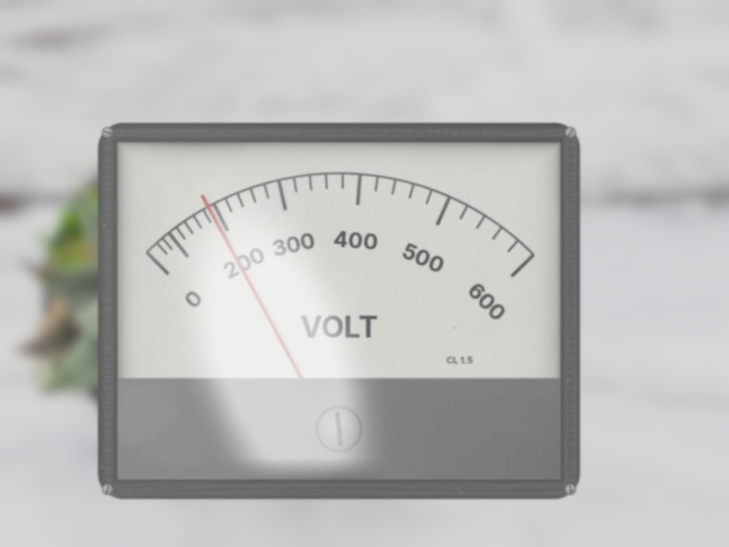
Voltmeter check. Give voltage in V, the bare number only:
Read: 190
